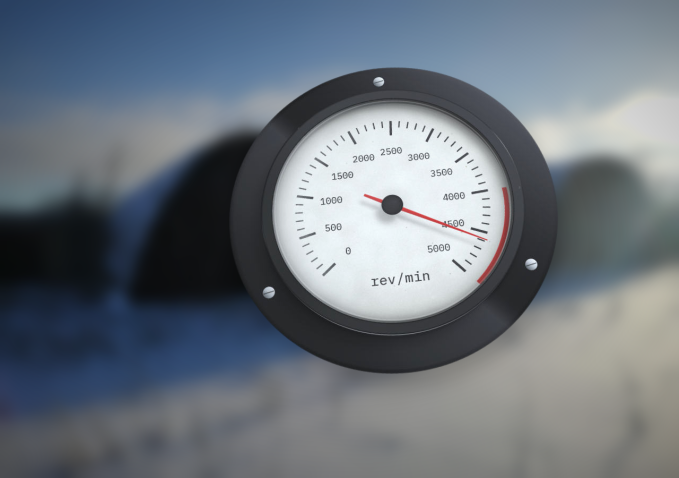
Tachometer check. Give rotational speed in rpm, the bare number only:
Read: 4600
